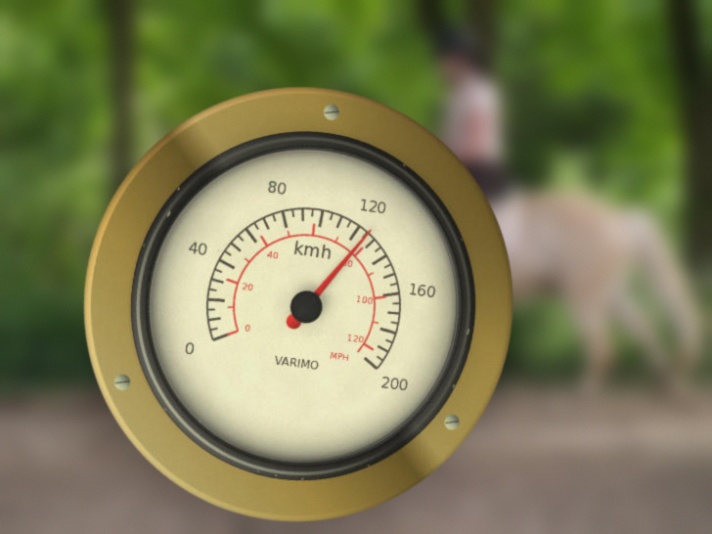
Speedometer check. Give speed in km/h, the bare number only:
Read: 125
